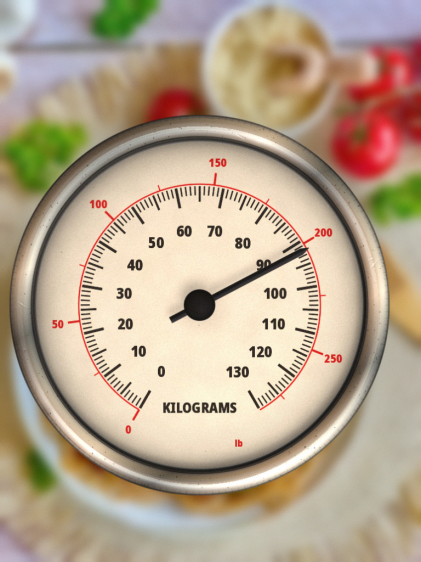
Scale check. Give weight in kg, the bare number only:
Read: 92
